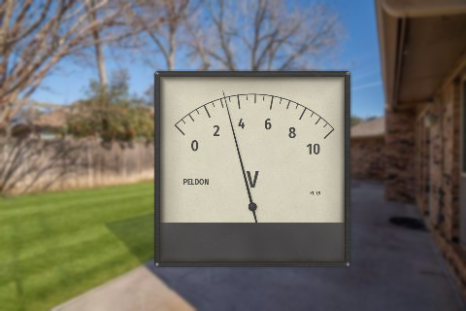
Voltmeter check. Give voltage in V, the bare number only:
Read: 3.25
